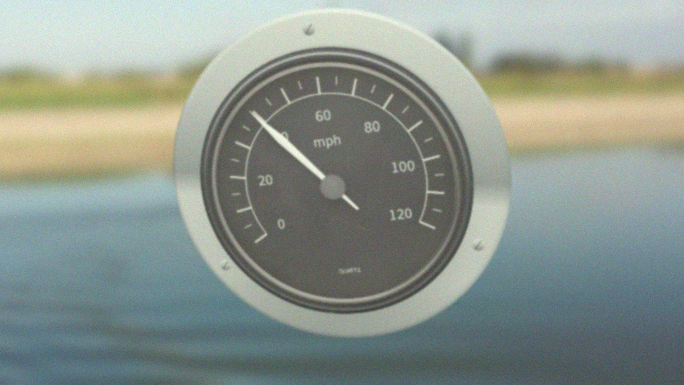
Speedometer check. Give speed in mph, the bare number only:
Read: 40
